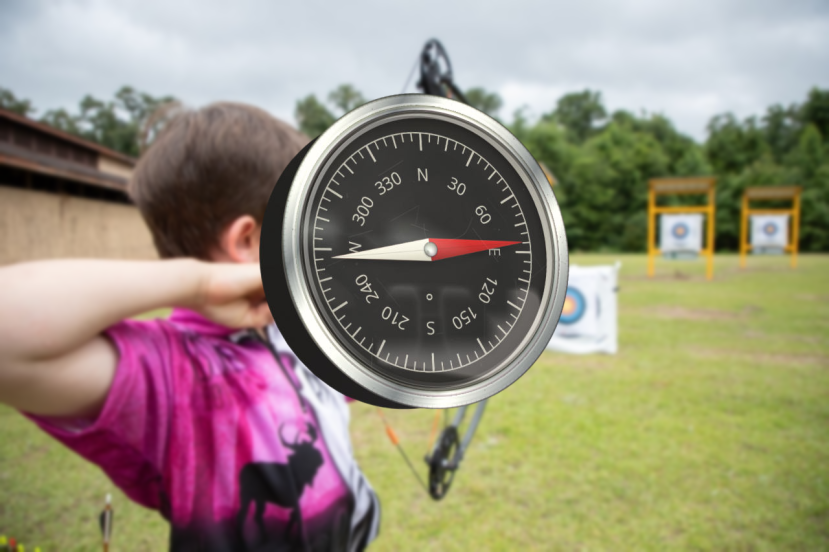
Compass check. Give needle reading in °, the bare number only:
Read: 85
